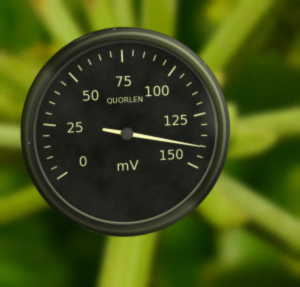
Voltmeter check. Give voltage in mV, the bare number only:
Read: 140
